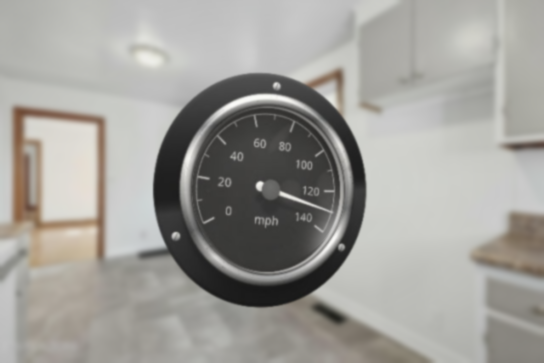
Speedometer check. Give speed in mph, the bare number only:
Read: 130
